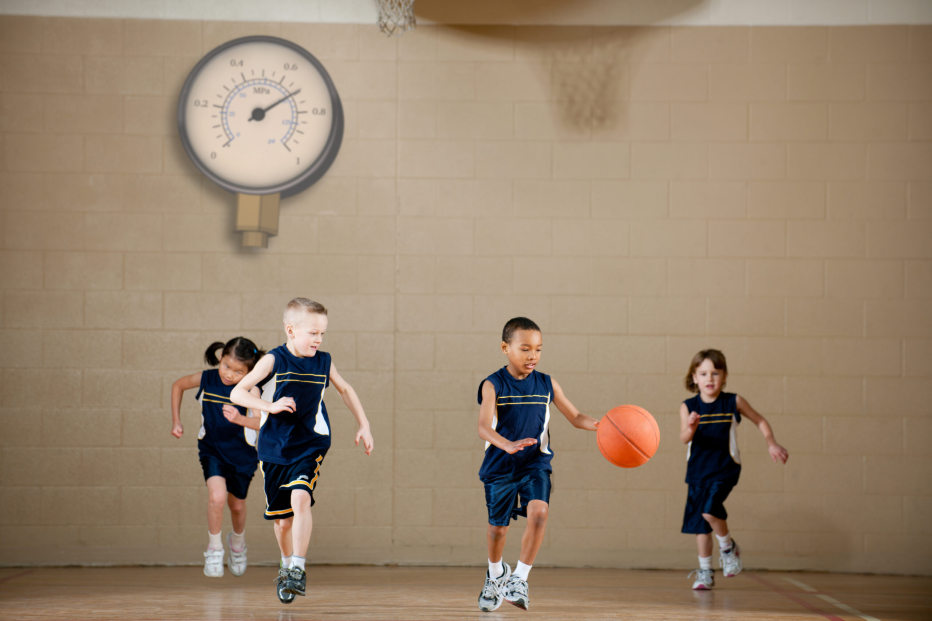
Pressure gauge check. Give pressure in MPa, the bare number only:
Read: 0.7
